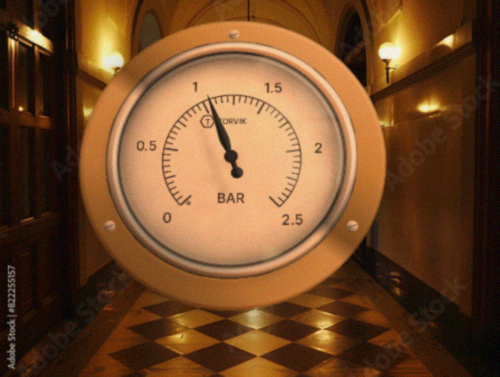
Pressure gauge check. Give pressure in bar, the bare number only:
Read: 1.05
